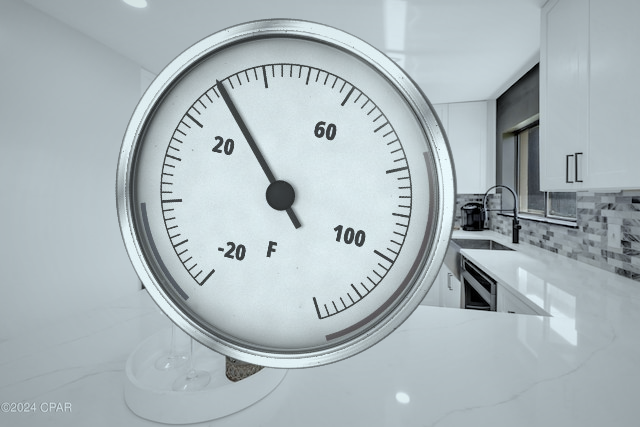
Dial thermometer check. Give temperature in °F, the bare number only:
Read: 30
